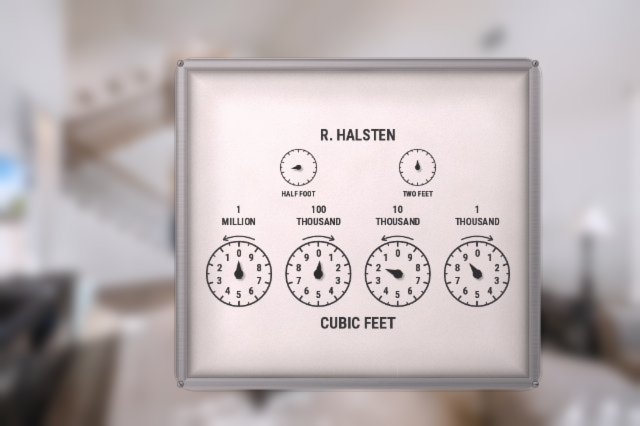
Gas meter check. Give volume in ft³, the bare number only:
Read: 1900
